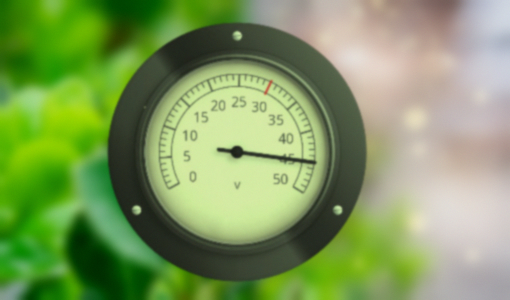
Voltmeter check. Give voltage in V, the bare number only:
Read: 45
